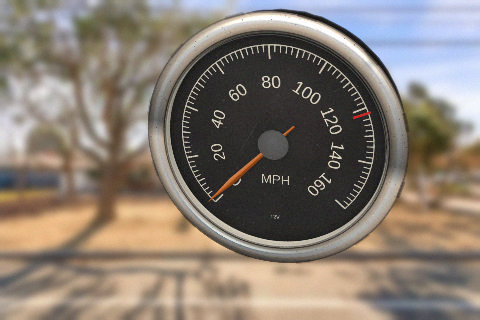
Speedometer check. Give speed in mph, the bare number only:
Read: 2
